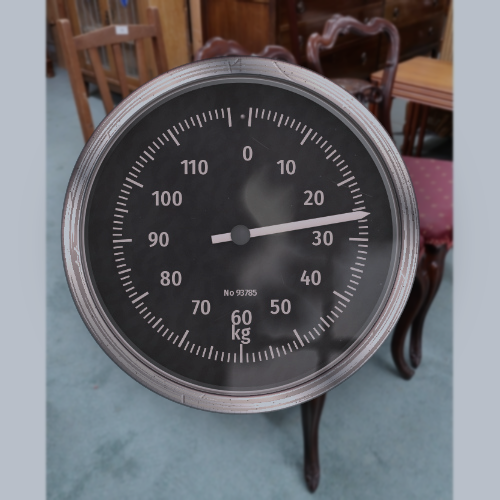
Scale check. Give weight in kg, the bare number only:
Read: 26
